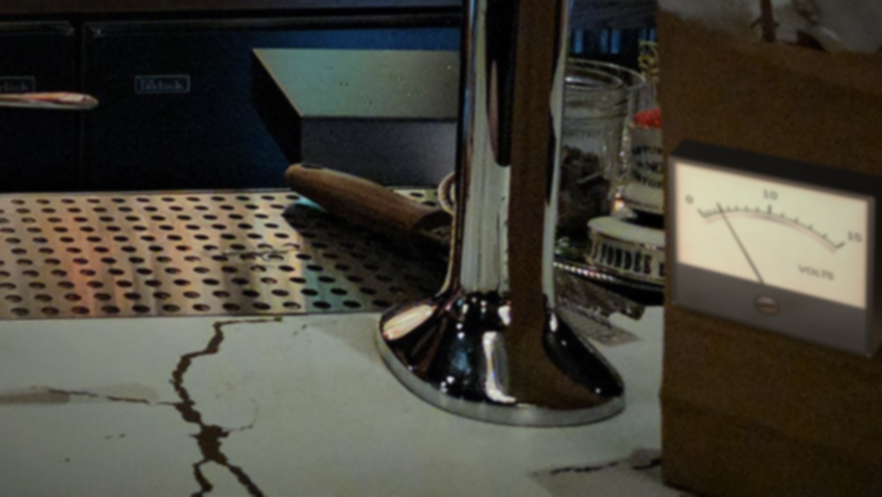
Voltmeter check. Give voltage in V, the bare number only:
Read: 5
